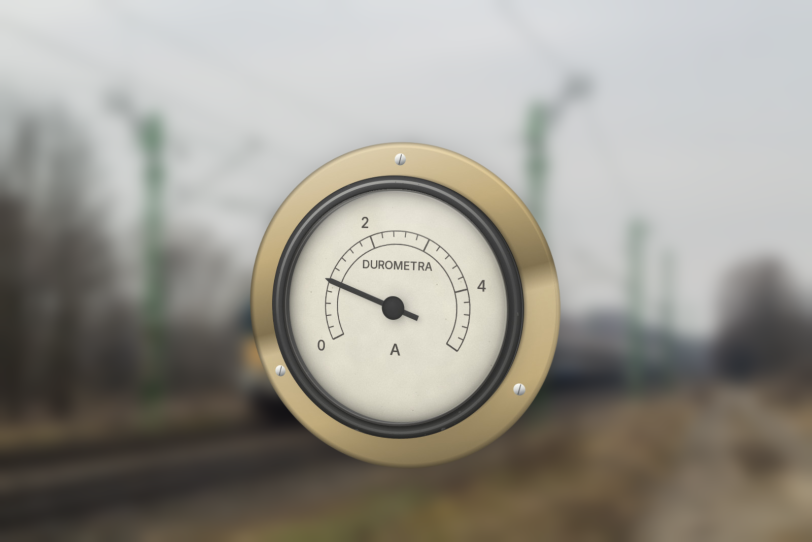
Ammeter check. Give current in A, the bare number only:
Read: 1
